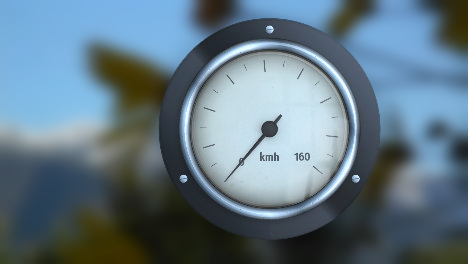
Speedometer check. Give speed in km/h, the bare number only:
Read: 0
